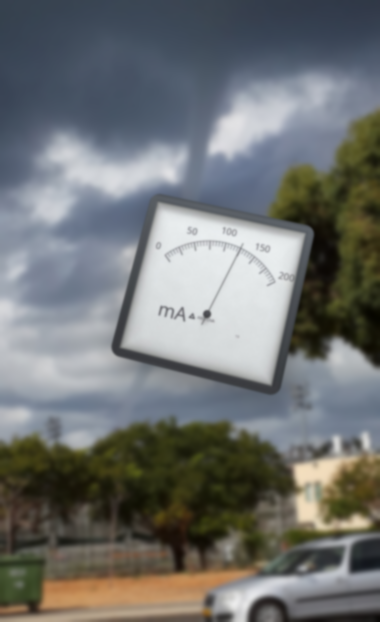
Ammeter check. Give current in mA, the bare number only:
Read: 125
